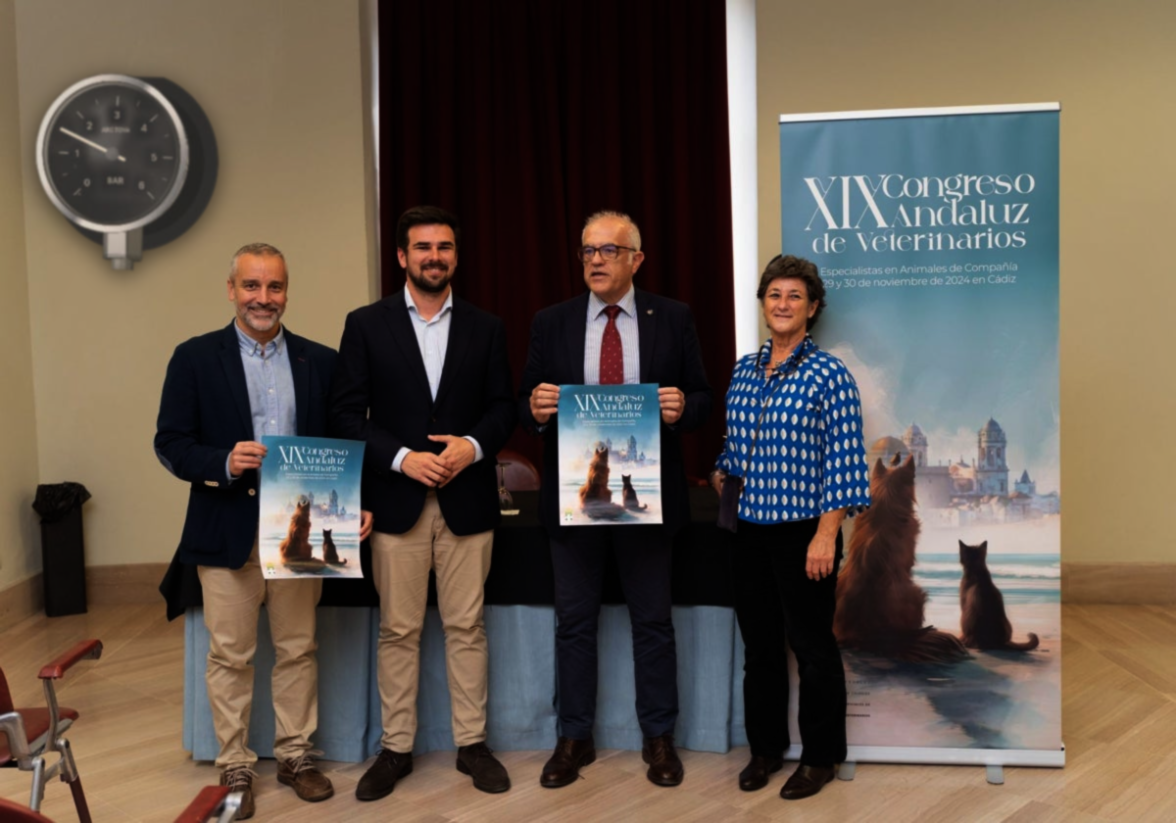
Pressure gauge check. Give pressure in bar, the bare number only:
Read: 1.5
